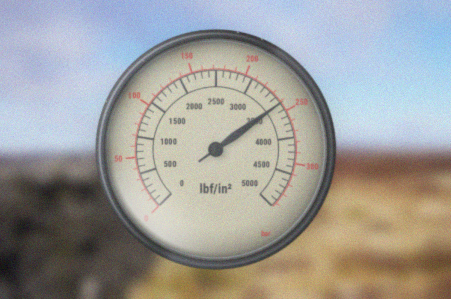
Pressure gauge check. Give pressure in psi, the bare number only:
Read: 3500
